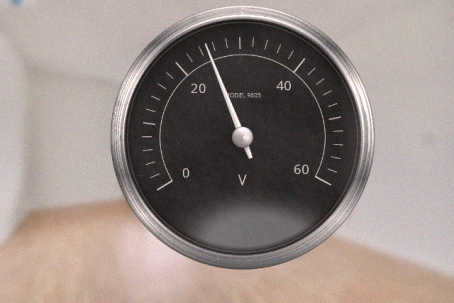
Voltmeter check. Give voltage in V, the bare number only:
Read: 25
